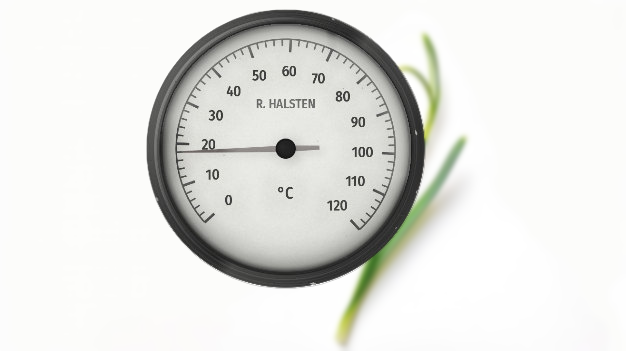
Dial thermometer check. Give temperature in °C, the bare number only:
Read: 18
